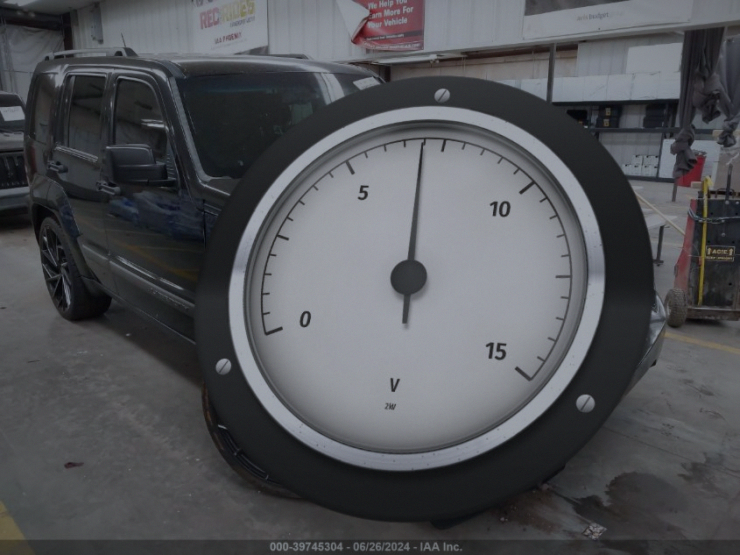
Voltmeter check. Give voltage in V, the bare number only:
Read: 7
